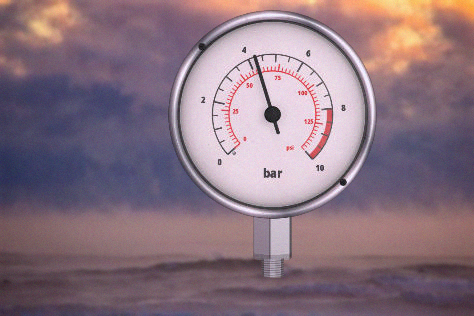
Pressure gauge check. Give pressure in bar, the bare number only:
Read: 4.25
